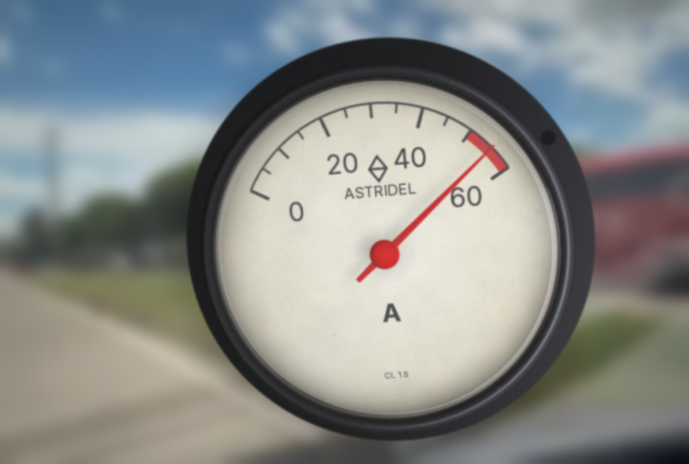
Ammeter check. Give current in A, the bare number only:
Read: 55
